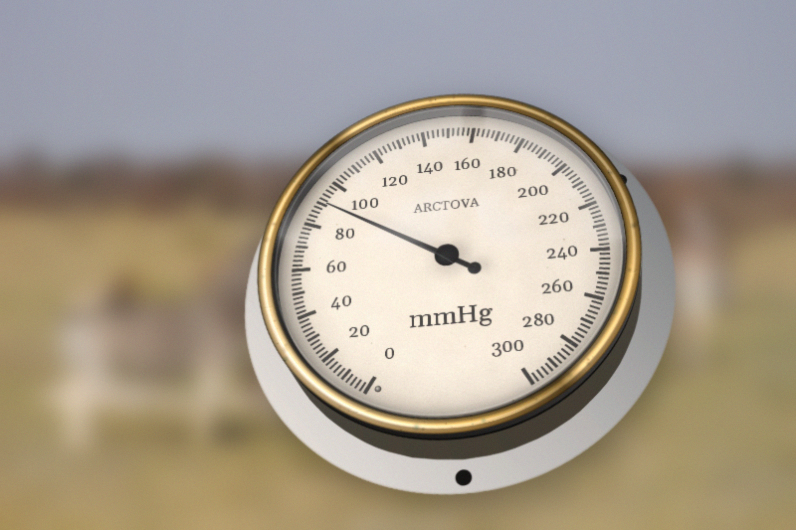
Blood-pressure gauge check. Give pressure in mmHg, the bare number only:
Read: 90
